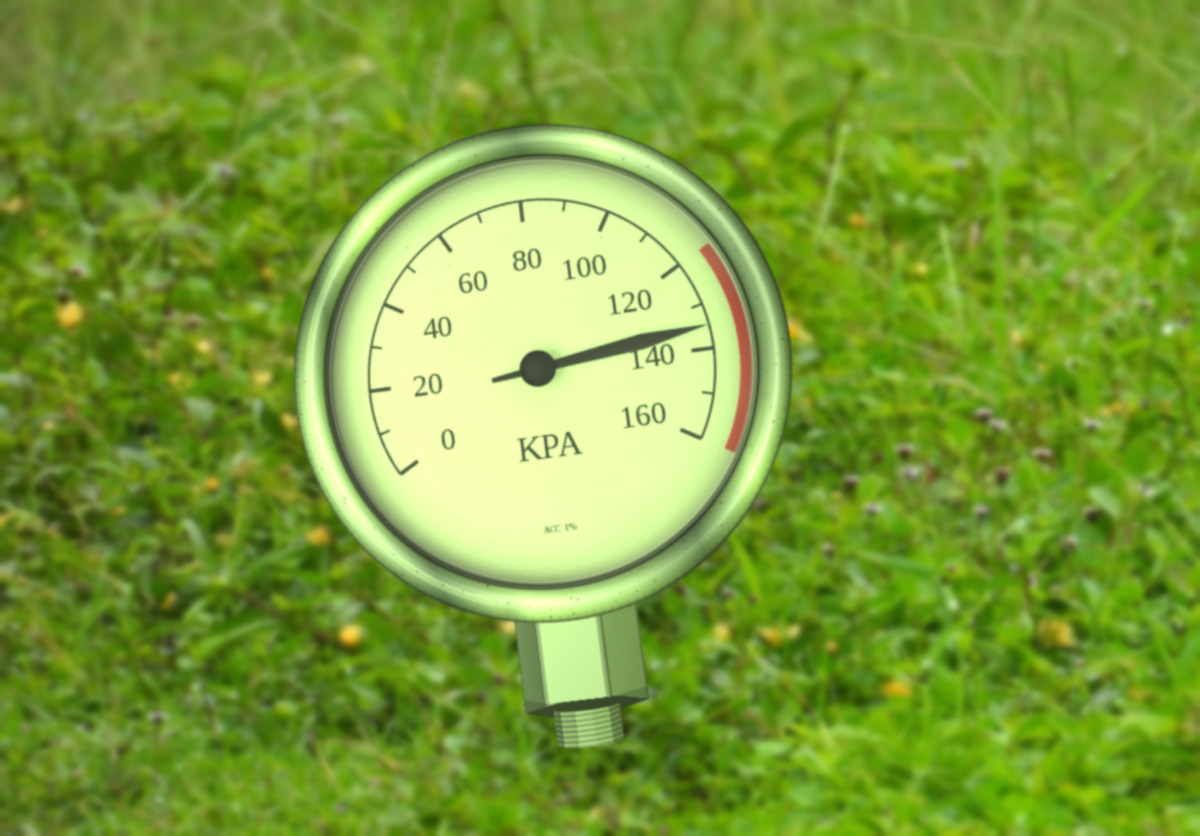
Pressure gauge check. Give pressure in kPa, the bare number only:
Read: 135
